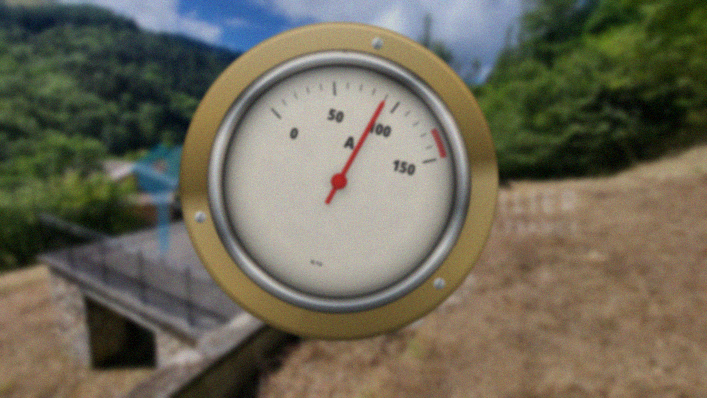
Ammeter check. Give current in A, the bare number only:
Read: 90
